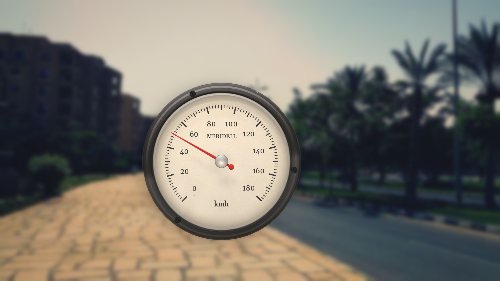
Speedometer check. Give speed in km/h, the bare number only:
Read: 50
